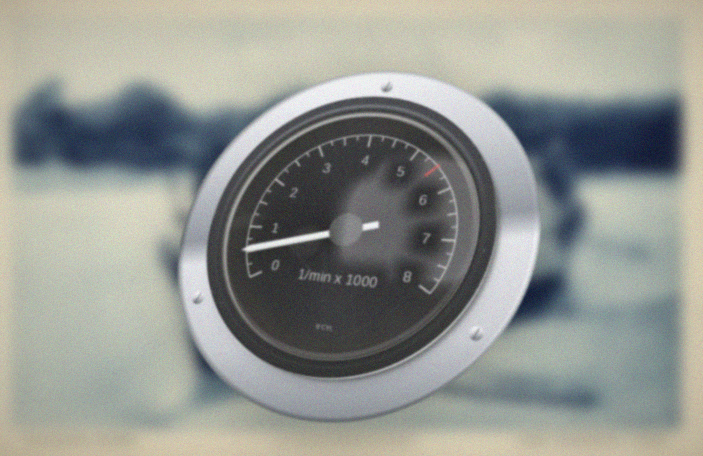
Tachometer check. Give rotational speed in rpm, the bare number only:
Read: 500
